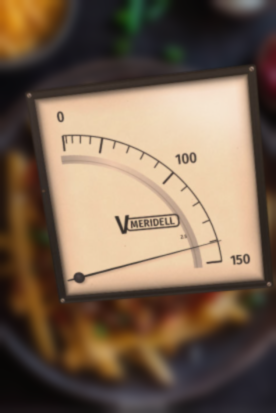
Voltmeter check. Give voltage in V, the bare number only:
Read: 140
